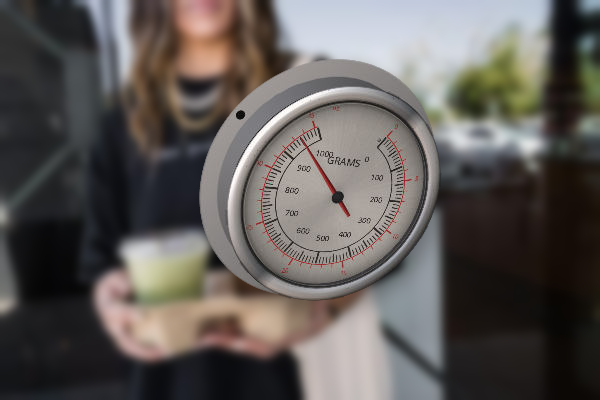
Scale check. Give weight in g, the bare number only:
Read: 950
